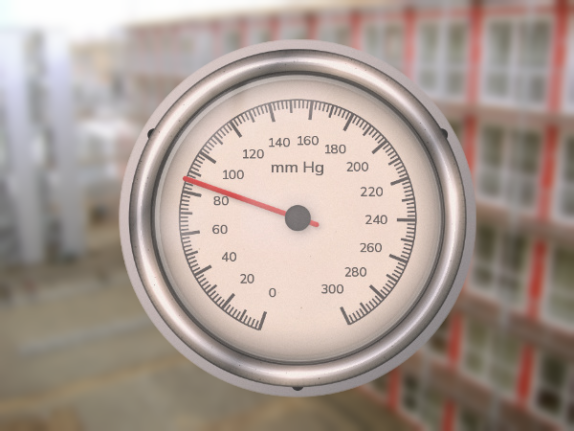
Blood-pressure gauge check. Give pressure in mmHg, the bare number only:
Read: 86
